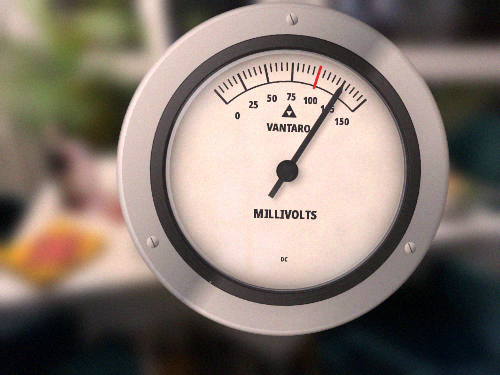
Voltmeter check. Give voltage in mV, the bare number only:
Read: 125
